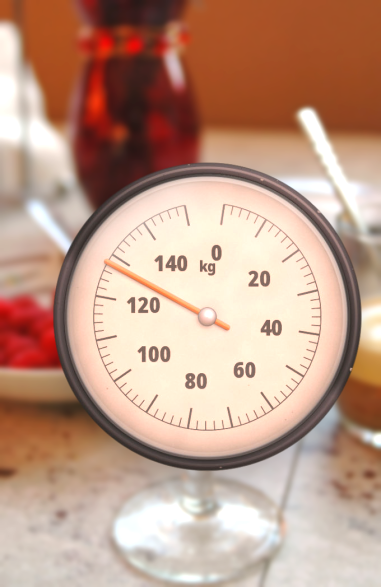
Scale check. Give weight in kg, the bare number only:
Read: 128
